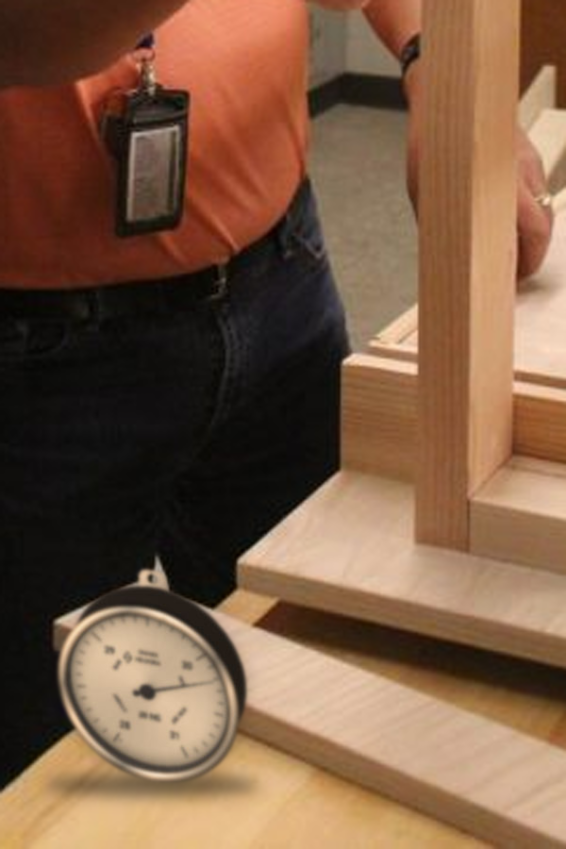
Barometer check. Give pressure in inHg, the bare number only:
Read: 30.2
